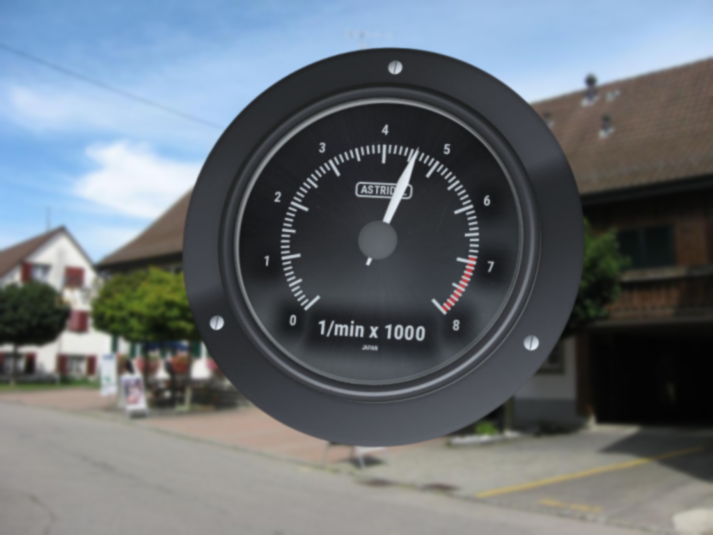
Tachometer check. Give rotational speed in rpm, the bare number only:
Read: 4600
